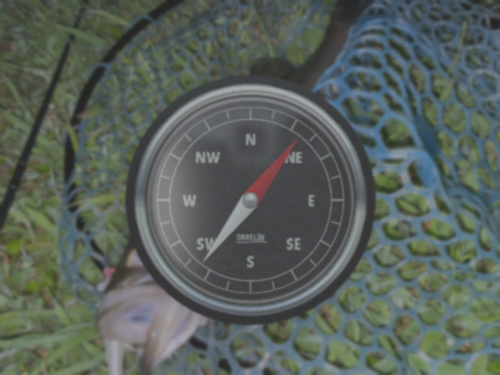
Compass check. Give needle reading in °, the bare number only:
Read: 37.5
